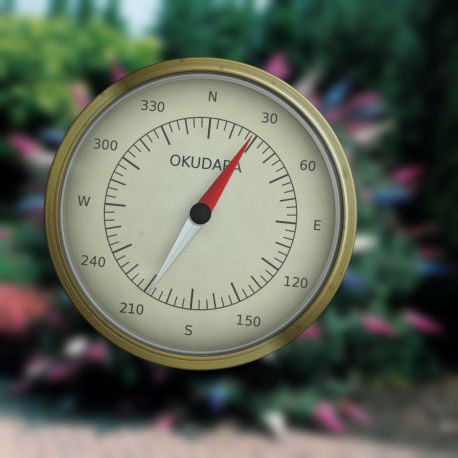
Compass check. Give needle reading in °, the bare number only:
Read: 27.5
